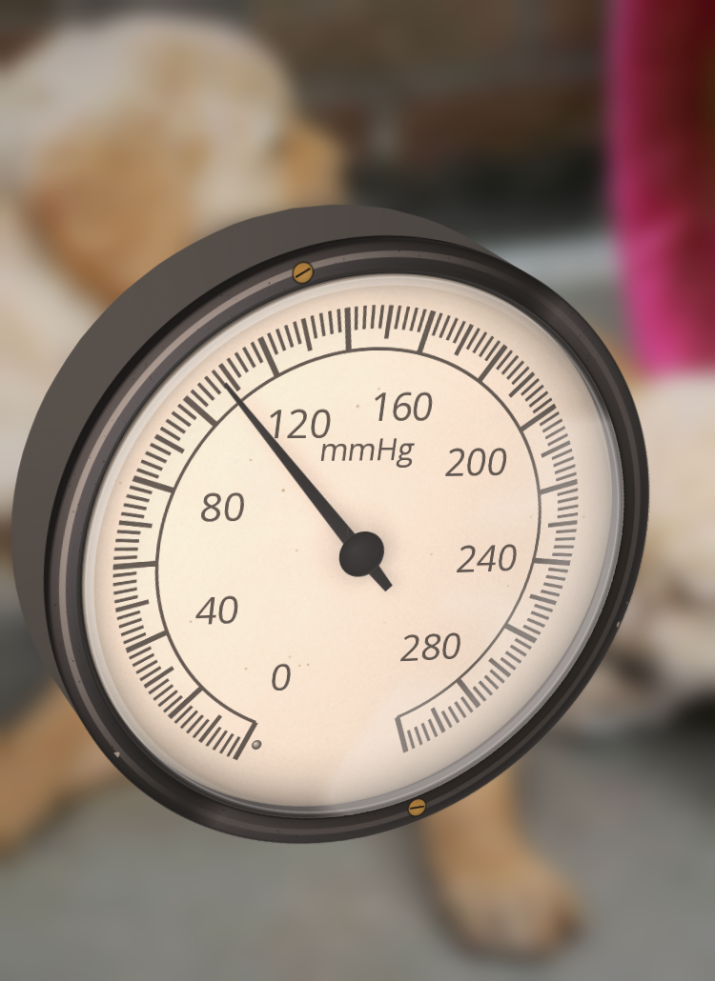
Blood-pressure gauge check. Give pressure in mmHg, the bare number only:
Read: 108
